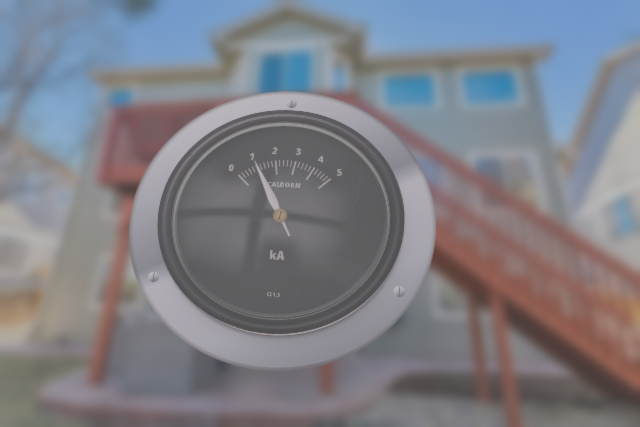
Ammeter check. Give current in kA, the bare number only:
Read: 1
